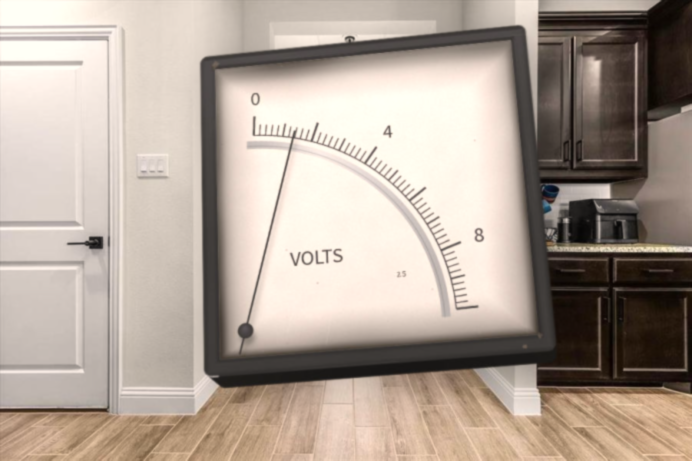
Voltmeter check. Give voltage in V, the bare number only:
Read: 1.4
